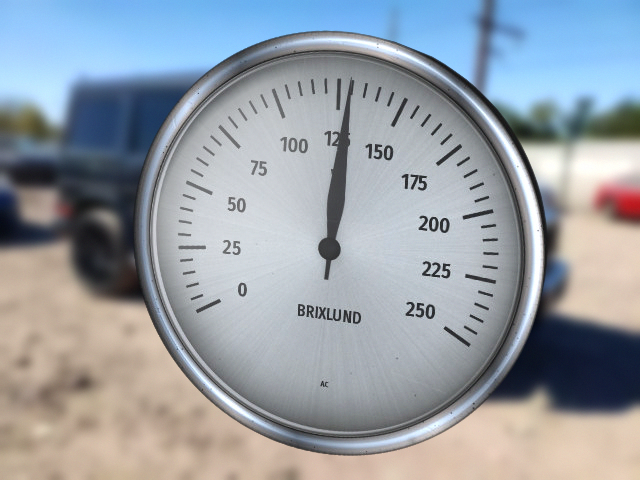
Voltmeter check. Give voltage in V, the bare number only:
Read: 130
